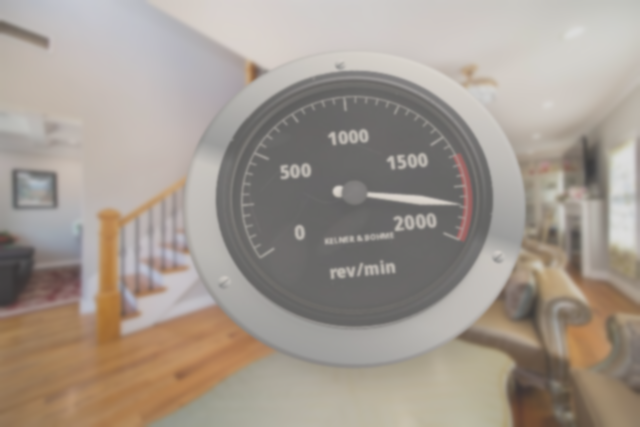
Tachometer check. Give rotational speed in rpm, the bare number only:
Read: 1850
